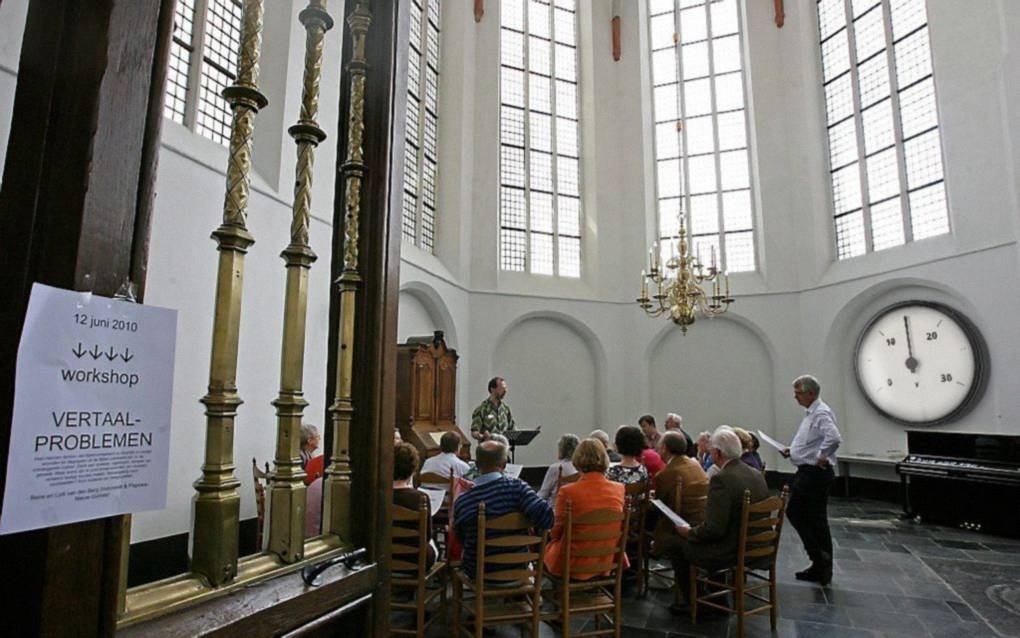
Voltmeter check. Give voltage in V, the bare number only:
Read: 15
